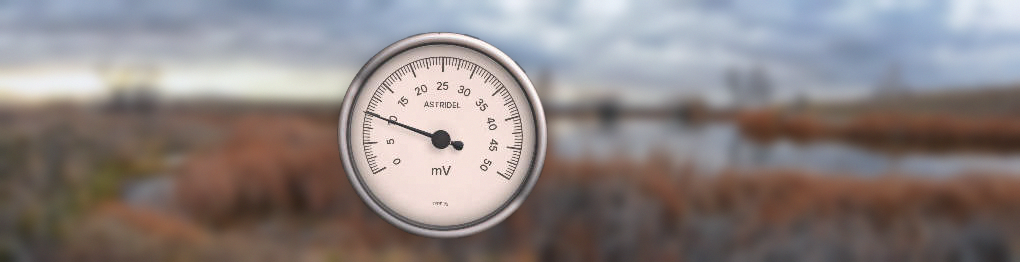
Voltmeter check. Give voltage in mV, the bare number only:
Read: 10
